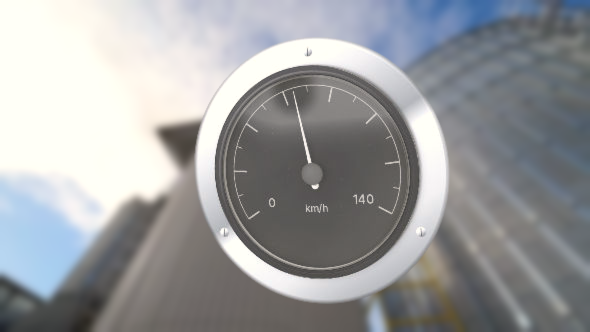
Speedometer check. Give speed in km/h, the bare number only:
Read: 65
